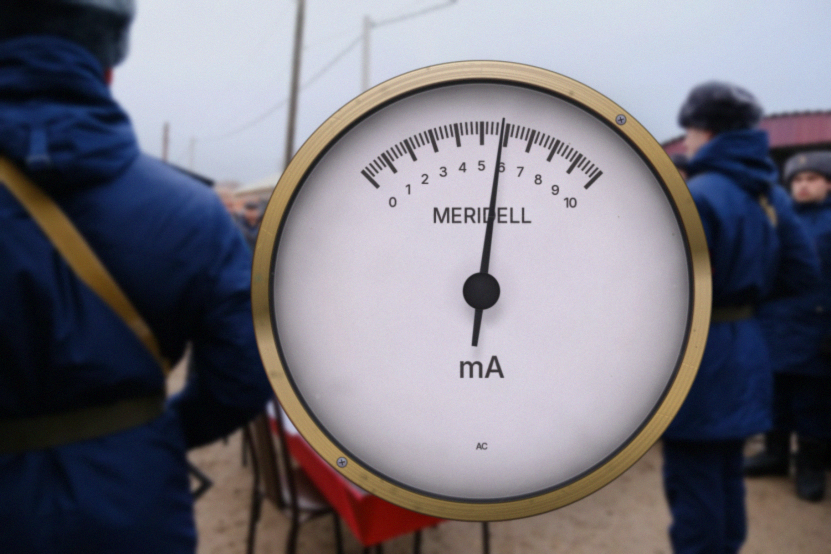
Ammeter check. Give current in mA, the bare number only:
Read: 5.8
